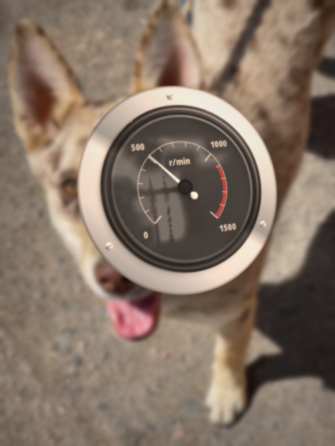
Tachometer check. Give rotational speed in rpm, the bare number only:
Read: 500
